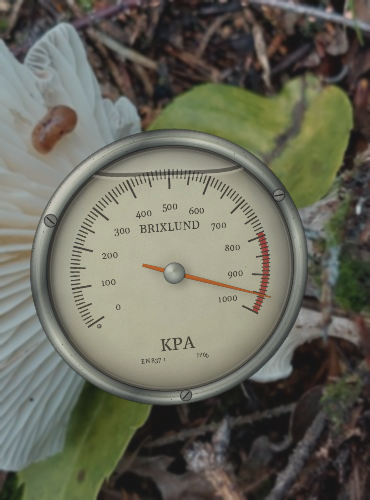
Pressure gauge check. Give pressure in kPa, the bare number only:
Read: 950
